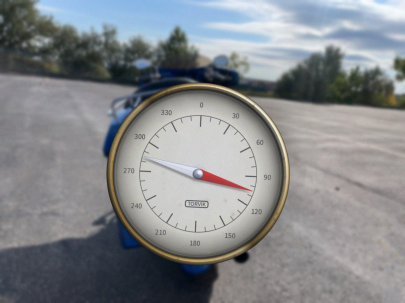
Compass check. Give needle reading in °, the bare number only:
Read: 105
